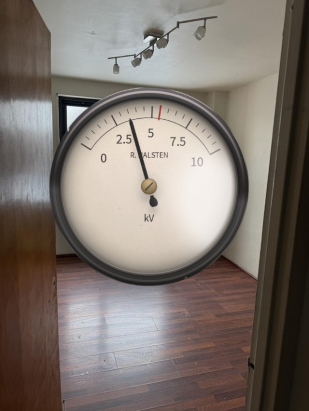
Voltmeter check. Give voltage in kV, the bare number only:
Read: 3.5
